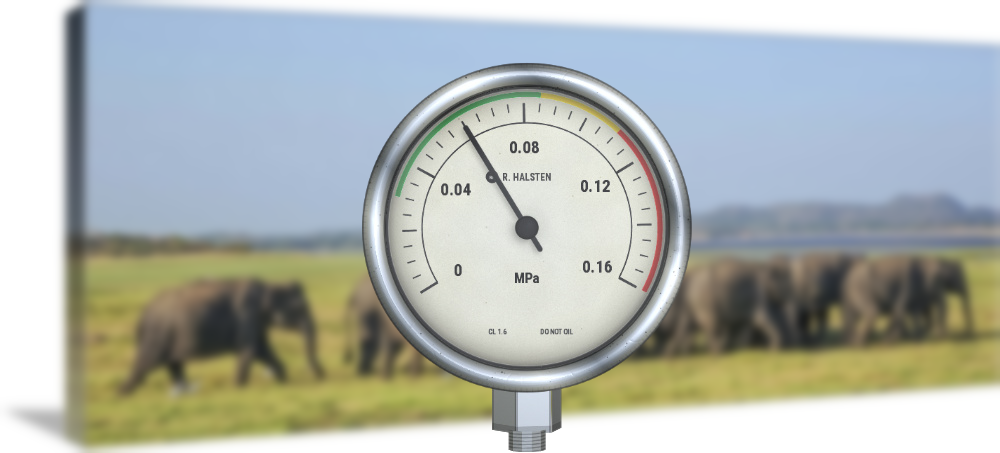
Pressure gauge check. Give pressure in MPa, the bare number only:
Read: 0.06
